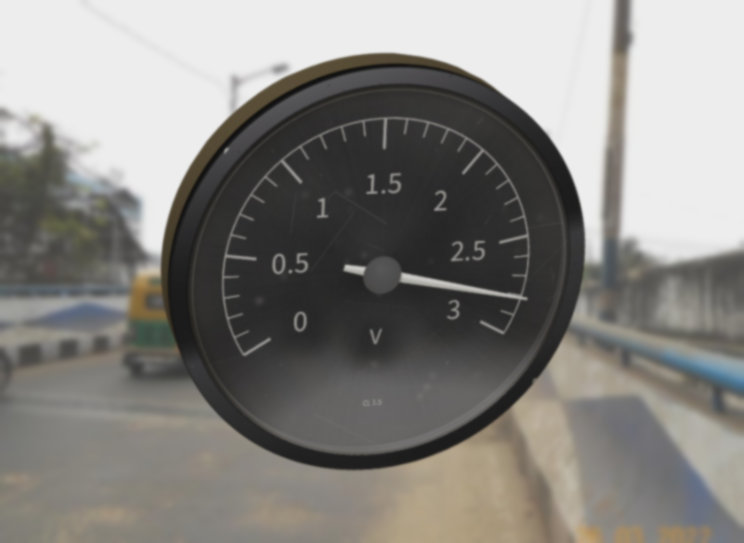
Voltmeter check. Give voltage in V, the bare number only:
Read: 2.8
